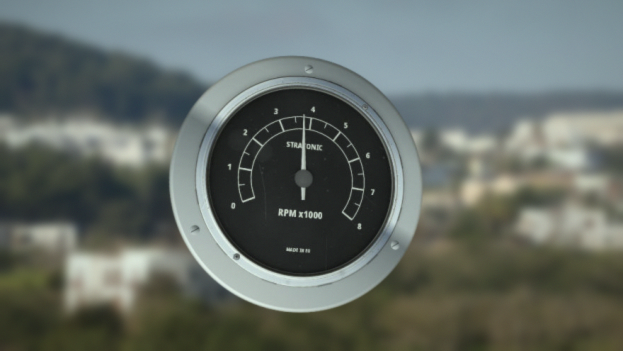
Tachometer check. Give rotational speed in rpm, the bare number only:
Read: 3750
